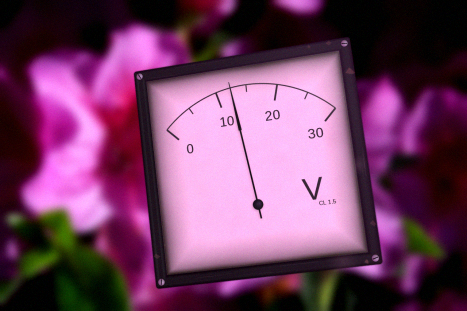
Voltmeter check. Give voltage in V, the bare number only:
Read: 12.5
